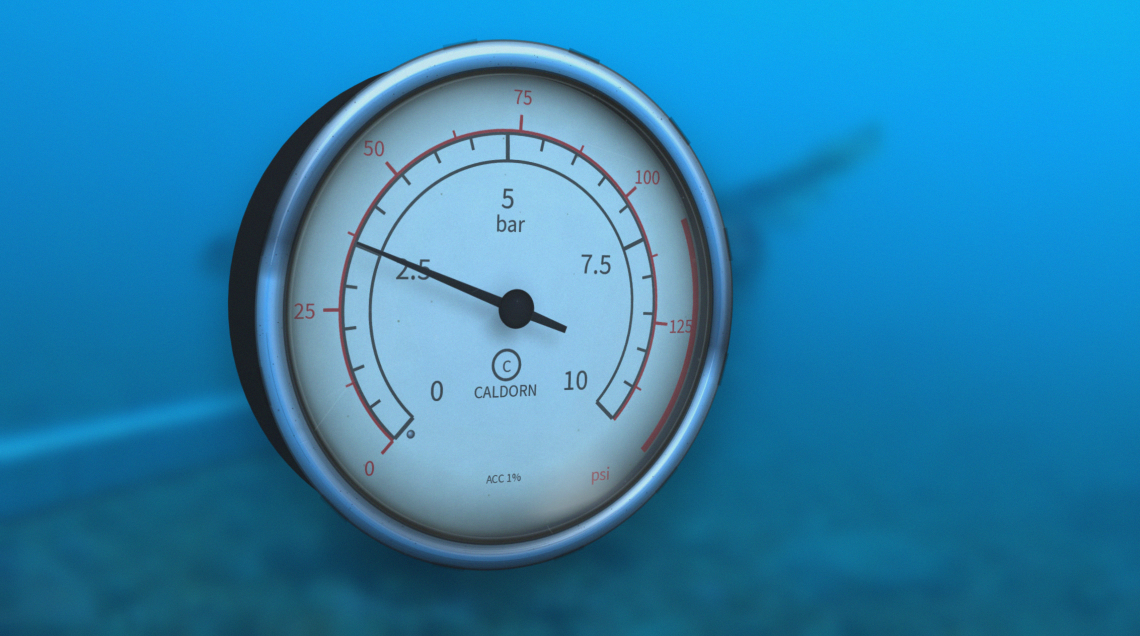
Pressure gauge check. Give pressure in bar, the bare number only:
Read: 2.5
